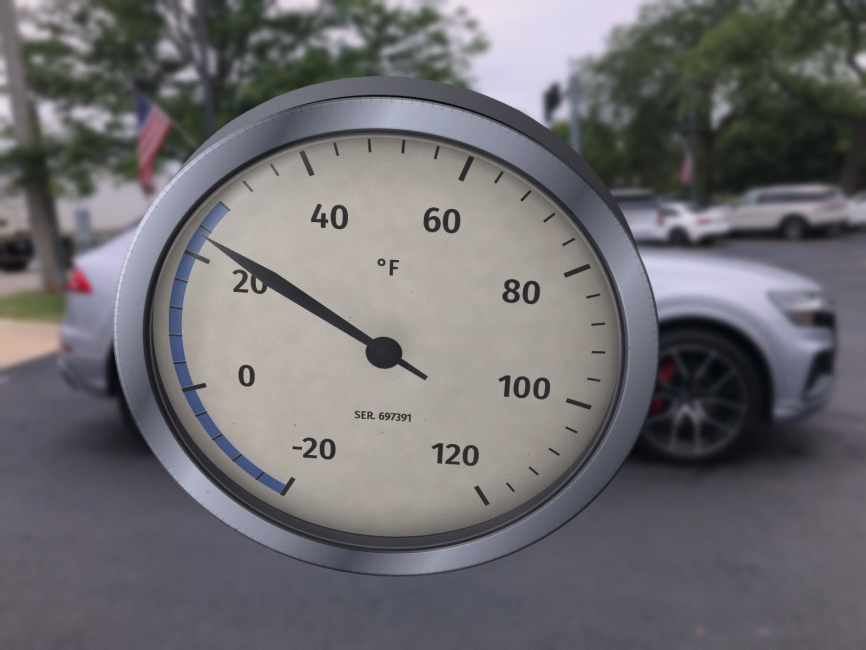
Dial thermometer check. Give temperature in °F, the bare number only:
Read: 24
